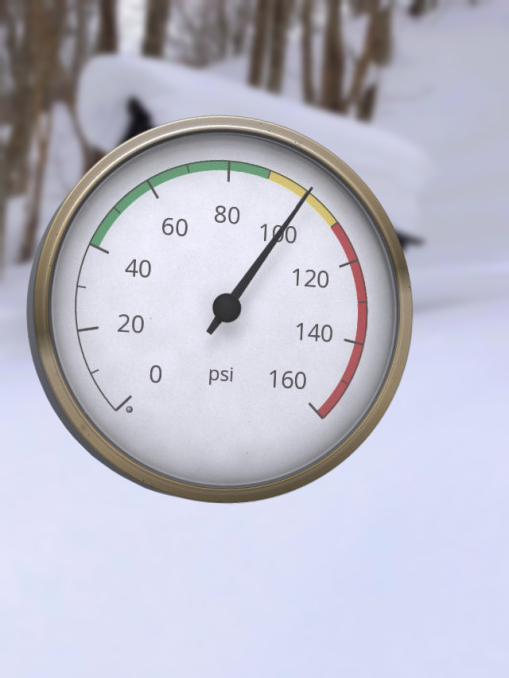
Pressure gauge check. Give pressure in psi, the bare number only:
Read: 100
